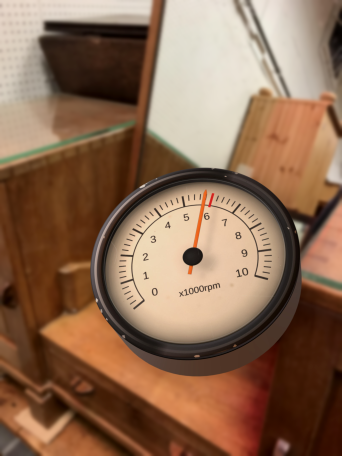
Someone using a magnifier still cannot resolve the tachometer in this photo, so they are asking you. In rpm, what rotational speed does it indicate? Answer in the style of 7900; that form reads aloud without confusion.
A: 5800
